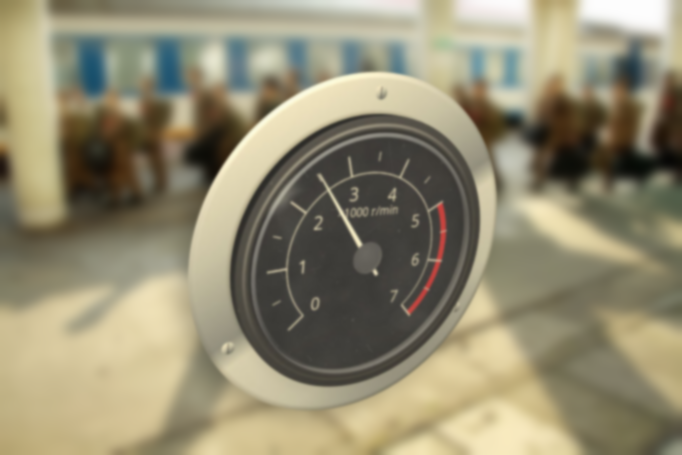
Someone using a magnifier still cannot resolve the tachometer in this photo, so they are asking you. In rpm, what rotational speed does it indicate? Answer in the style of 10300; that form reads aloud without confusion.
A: 2500
